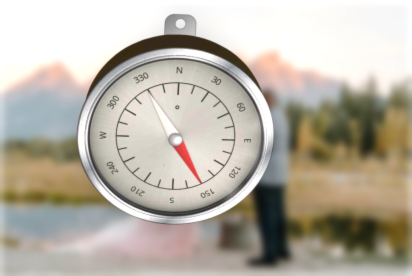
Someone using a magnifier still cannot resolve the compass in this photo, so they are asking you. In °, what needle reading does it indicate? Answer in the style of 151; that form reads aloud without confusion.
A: 150
